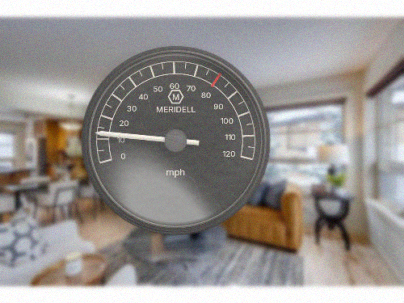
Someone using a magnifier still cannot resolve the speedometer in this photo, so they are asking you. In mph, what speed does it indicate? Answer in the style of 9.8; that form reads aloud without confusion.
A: 12.5
